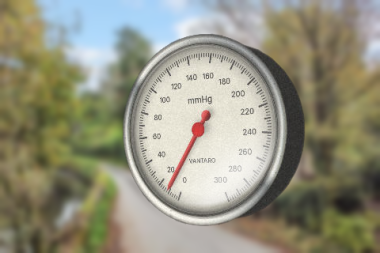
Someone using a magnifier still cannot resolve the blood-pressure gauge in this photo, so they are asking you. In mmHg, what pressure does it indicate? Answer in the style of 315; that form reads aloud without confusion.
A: 10
